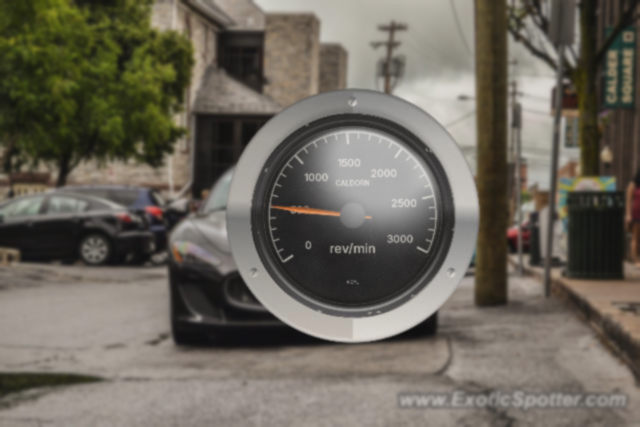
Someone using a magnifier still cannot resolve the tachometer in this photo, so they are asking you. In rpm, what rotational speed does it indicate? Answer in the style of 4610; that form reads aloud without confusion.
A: 500
